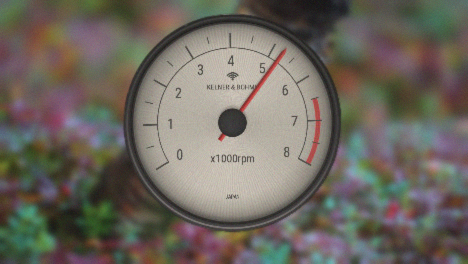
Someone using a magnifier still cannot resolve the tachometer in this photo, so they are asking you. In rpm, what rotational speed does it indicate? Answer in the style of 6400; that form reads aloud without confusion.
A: 5250
